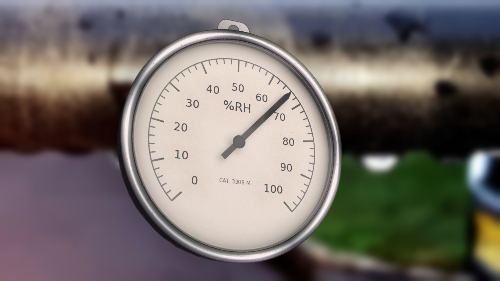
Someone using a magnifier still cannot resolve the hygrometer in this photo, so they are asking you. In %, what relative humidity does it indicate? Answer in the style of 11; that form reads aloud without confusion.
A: 66
